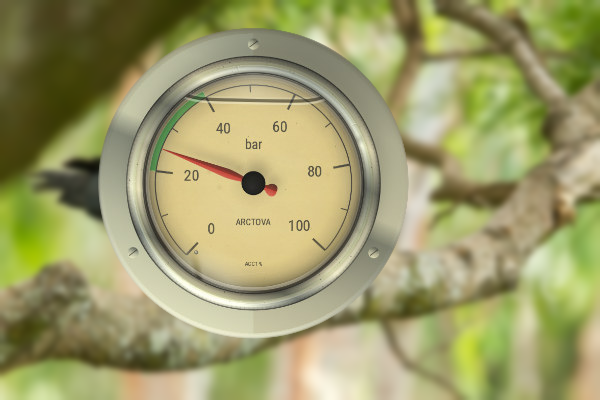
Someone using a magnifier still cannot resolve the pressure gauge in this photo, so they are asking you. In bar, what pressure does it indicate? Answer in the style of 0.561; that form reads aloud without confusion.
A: 25
